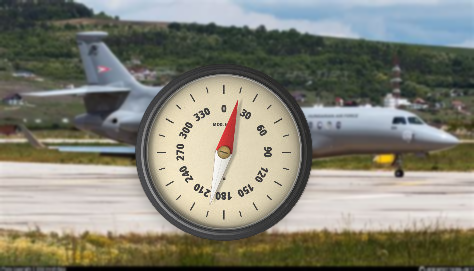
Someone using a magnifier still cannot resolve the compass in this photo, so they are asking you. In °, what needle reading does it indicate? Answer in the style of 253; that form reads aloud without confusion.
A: 15
